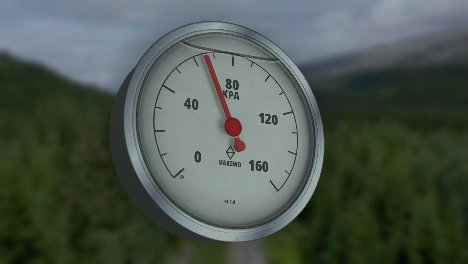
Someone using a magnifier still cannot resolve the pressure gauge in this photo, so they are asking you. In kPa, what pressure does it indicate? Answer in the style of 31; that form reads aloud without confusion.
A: 65
